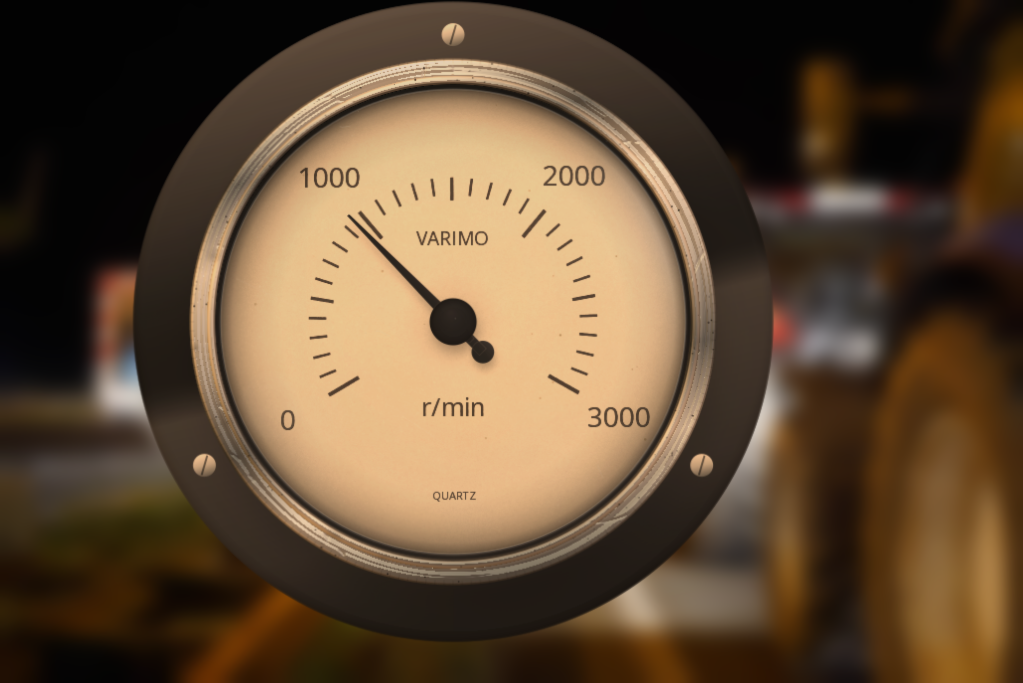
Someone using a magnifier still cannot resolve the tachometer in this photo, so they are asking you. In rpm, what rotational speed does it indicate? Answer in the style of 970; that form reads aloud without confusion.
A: 950
